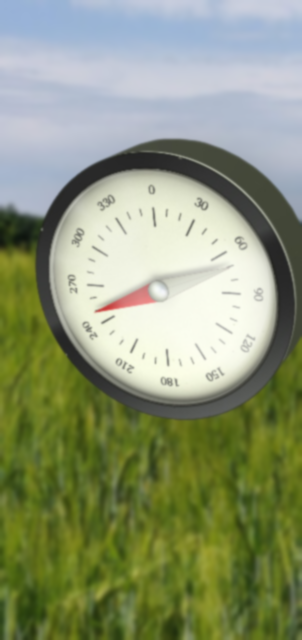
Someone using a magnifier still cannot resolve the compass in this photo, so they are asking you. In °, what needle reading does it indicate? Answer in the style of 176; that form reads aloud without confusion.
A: 250
